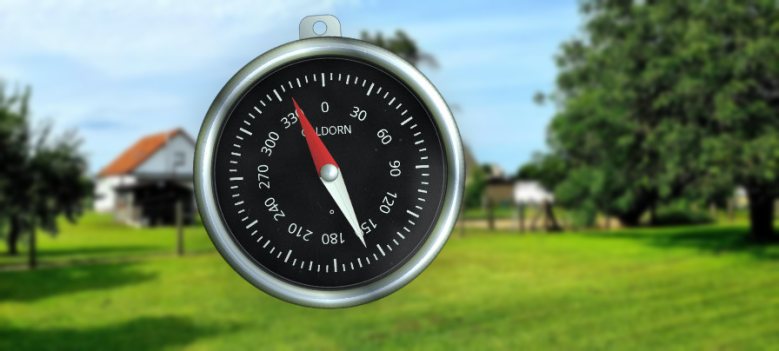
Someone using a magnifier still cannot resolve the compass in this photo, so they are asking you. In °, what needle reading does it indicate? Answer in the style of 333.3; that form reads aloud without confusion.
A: 337.5
